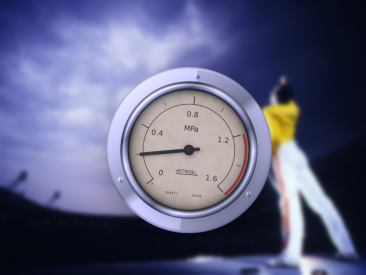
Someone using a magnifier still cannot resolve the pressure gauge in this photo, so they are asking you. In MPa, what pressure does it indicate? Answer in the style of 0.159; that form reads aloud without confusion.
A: 0.2
